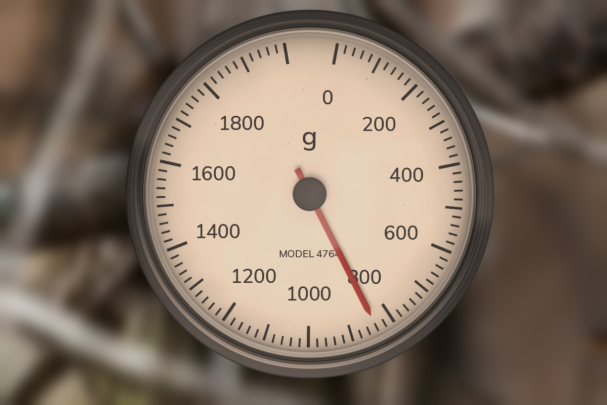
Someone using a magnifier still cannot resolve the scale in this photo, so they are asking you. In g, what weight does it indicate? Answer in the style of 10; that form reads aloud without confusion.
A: 840
